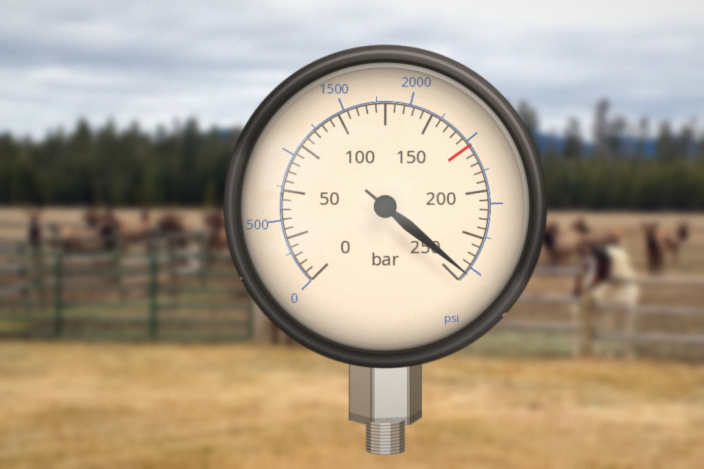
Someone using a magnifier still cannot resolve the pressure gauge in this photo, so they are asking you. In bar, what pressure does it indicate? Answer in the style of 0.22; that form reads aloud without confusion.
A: 245
